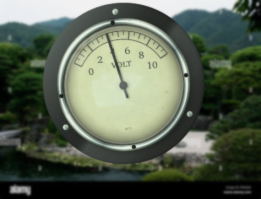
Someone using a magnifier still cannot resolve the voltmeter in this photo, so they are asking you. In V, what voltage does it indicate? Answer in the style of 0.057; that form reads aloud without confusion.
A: 4
